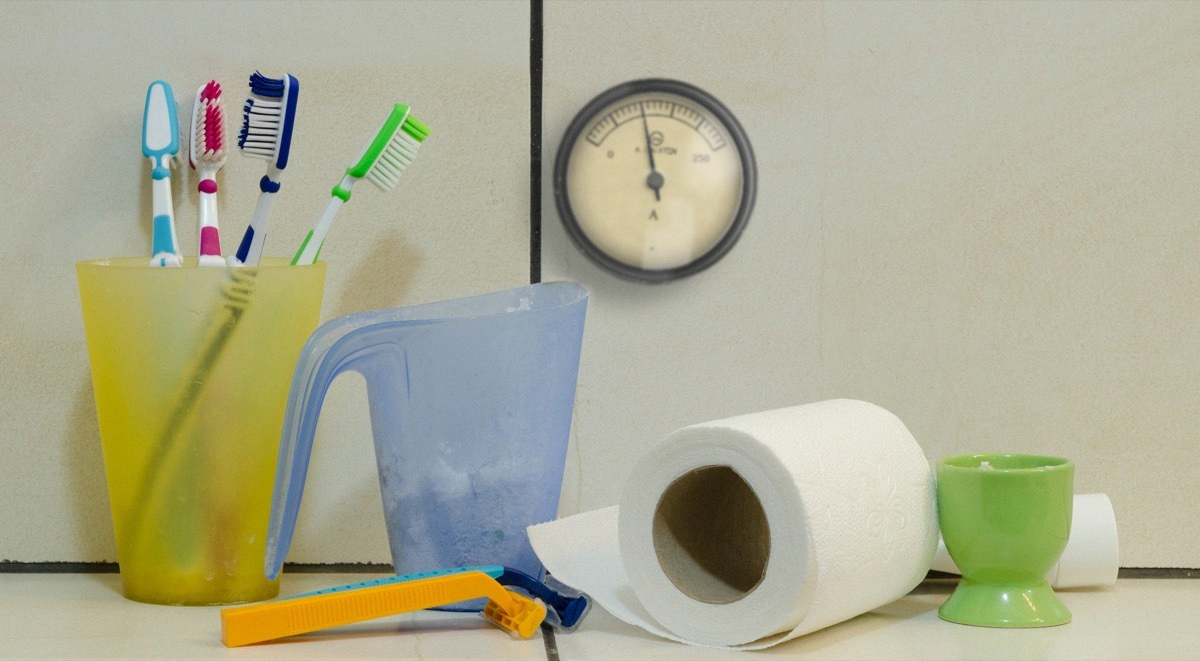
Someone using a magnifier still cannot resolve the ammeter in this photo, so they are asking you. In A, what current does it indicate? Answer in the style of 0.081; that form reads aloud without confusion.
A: 100
